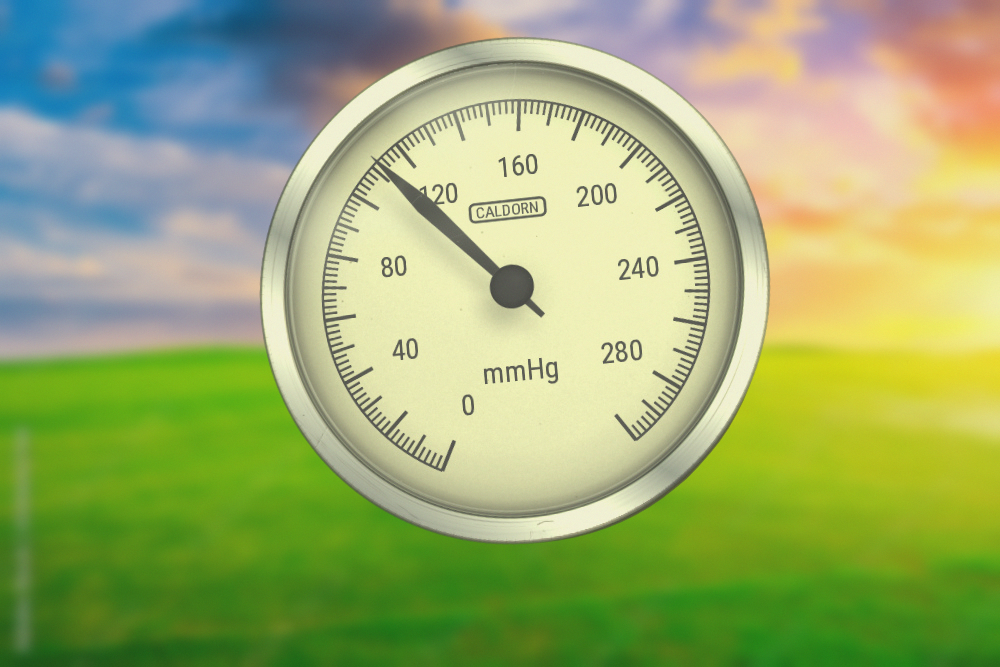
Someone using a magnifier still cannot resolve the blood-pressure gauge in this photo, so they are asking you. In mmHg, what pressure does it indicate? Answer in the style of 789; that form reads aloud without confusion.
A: 112
